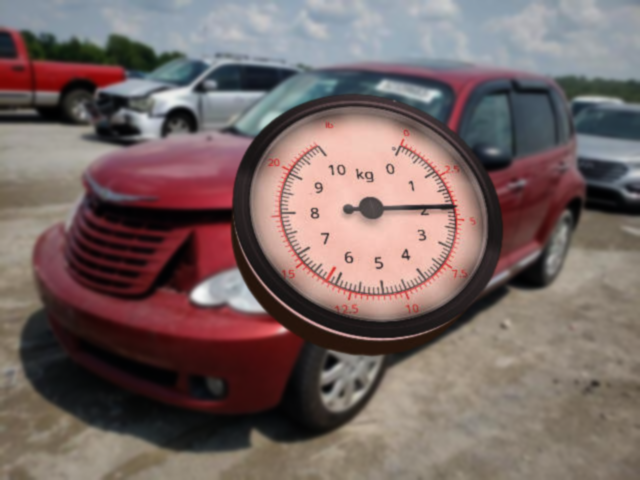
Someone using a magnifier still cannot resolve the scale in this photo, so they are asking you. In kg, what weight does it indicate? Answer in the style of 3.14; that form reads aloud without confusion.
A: 2
